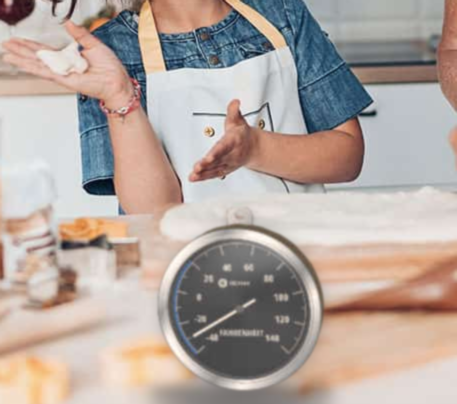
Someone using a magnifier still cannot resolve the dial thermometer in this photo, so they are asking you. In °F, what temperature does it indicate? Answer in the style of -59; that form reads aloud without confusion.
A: -30
